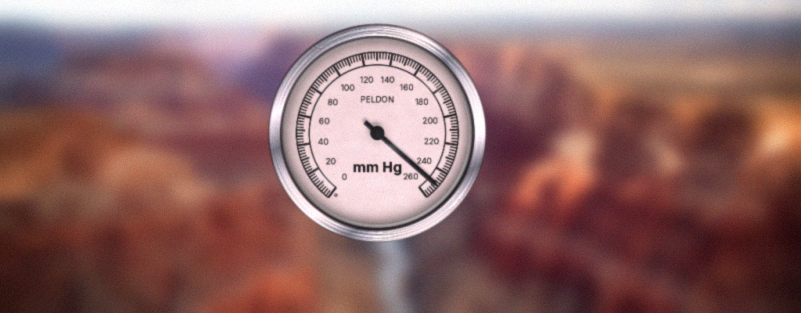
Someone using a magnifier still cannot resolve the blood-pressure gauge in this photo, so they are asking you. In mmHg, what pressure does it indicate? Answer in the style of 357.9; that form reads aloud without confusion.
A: 250
